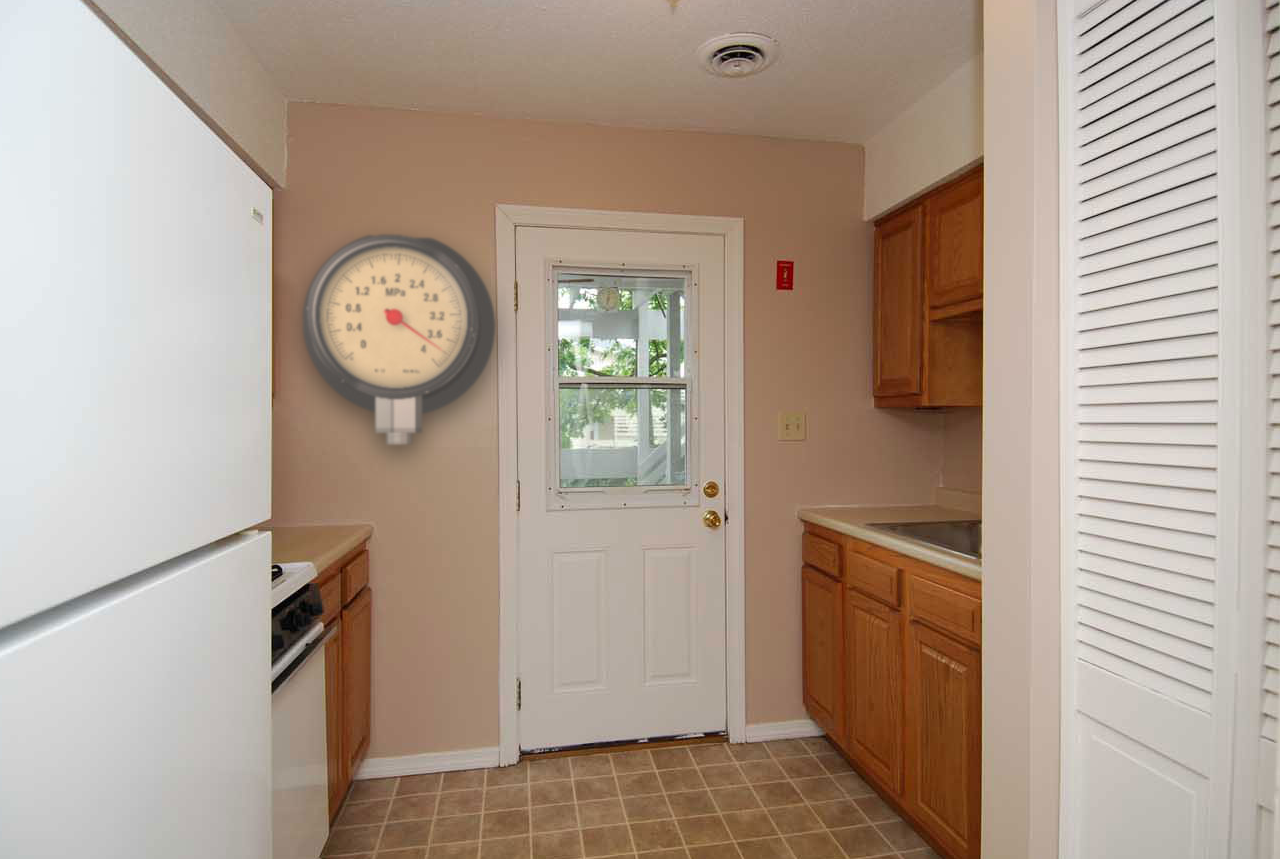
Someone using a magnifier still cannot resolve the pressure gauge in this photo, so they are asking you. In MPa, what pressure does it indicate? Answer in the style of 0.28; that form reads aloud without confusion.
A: 3.8
